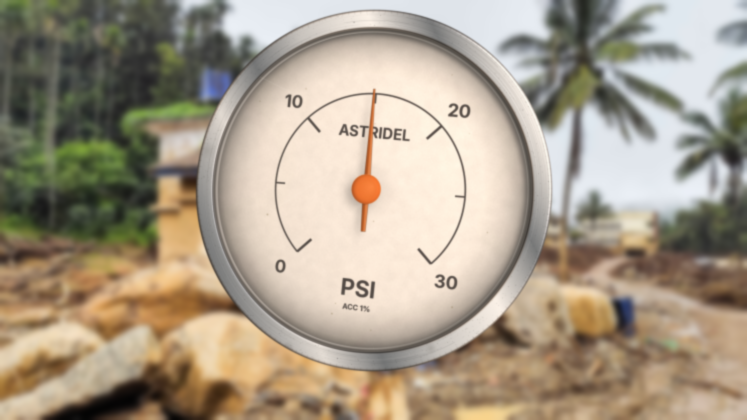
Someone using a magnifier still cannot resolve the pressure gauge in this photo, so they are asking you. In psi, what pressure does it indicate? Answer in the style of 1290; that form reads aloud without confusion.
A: 15
